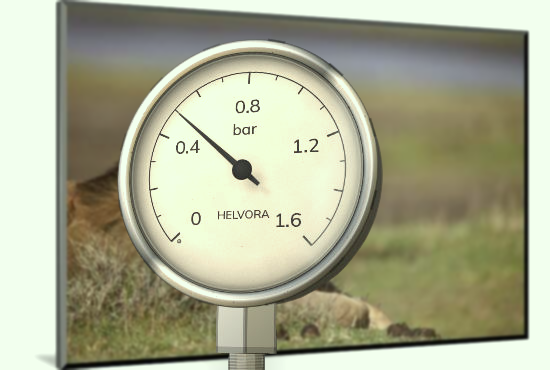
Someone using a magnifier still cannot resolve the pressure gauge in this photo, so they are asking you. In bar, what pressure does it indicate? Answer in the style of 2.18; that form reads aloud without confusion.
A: 0.5
